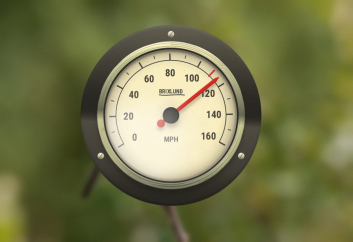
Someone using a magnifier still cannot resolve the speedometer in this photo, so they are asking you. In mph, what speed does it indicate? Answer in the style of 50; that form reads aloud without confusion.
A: 115
